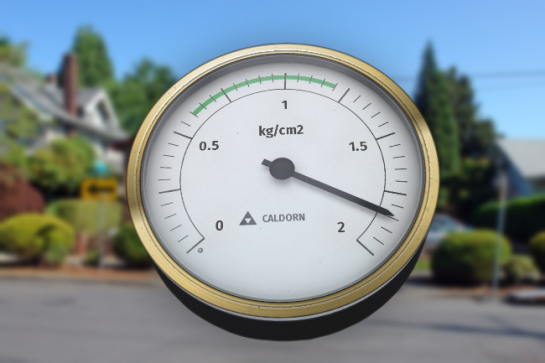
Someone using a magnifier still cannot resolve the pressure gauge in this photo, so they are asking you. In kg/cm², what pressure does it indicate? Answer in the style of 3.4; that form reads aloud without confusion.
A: 1.85
